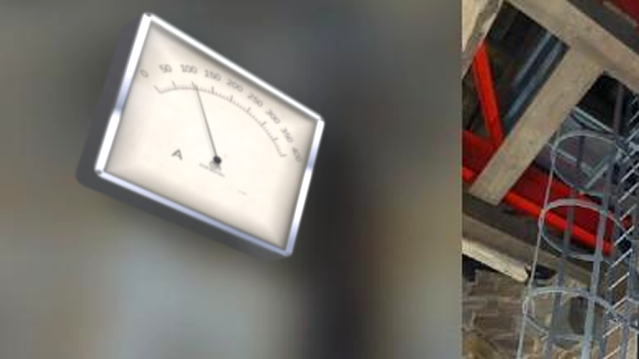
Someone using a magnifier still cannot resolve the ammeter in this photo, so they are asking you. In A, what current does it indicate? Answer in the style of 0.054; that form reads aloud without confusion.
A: 100
